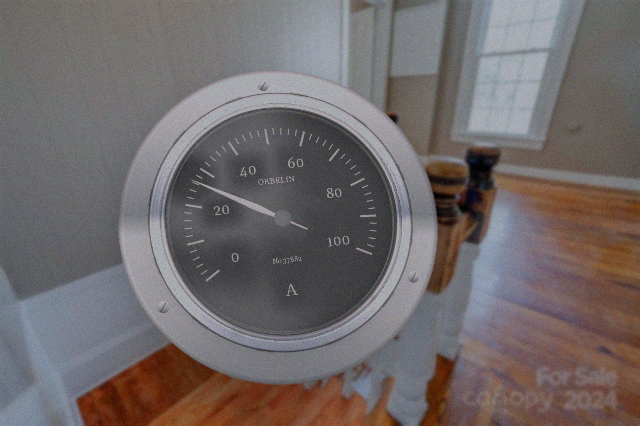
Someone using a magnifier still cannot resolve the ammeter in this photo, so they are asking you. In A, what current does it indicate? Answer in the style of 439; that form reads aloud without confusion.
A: 26
